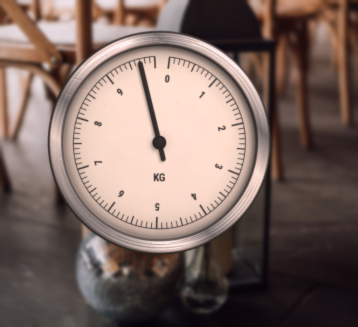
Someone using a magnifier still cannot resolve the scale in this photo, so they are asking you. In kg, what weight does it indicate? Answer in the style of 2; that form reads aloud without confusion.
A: 9.7
